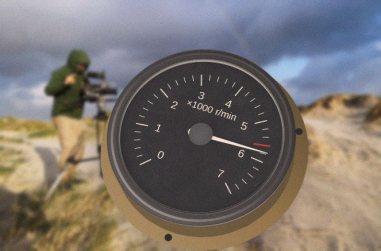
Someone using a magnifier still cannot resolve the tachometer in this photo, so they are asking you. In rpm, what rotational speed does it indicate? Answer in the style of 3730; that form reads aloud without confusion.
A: 5800
